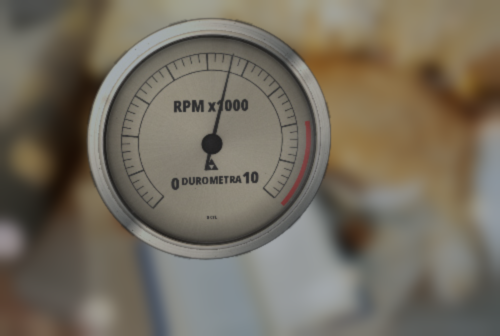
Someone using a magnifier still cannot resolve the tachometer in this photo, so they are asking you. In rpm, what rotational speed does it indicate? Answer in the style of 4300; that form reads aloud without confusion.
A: 5600
